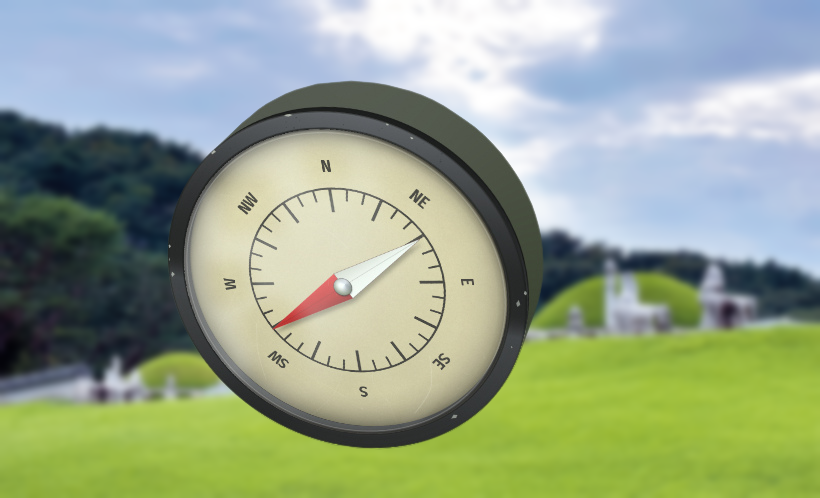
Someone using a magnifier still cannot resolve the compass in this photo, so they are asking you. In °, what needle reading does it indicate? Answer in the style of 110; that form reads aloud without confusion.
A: 240
